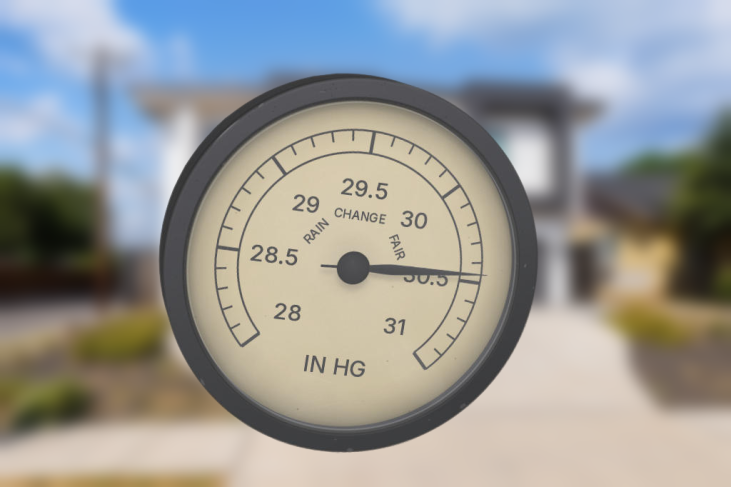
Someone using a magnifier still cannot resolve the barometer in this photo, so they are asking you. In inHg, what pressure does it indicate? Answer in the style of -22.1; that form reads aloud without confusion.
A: 30.45
